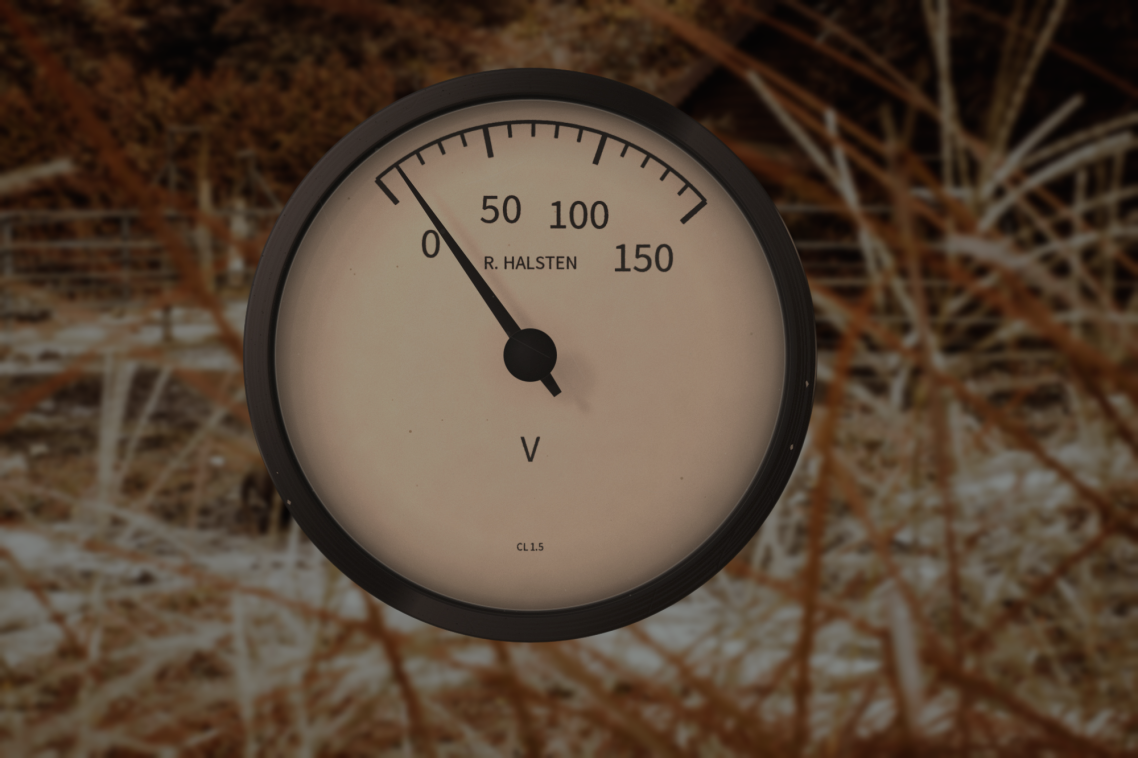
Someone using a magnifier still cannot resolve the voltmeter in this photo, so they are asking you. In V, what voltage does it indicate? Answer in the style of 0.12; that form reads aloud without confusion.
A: 10
